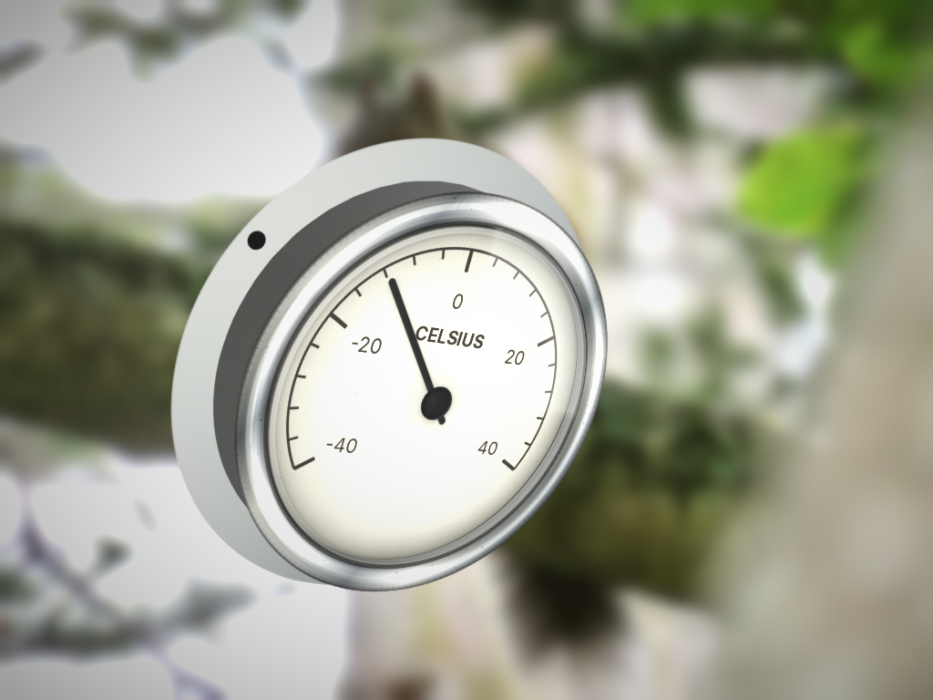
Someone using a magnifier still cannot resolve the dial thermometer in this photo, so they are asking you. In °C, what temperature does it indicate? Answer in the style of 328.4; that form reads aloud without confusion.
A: -12
